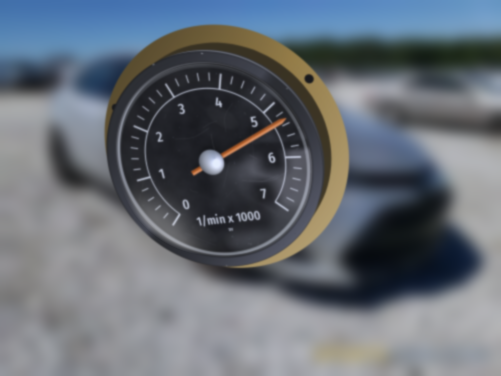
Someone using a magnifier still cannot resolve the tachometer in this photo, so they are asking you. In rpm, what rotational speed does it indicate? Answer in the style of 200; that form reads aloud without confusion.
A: 5300
